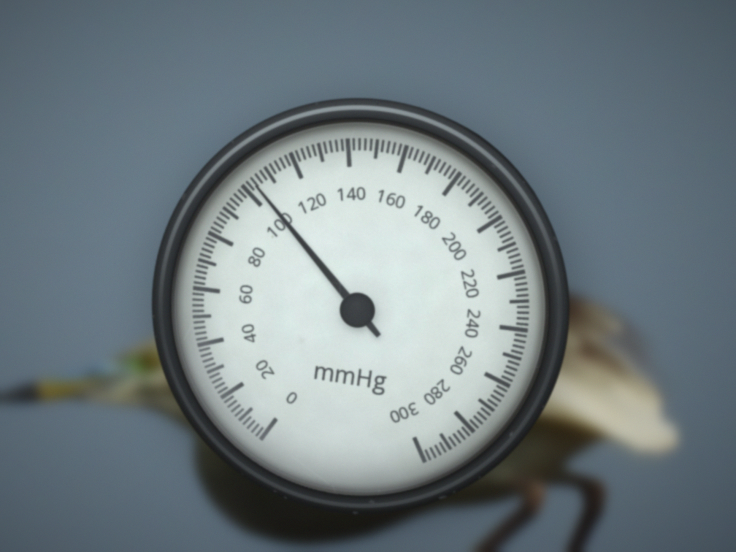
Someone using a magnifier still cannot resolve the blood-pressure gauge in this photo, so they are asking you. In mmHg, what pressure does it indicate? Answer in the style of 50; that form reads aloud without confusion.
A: 104
